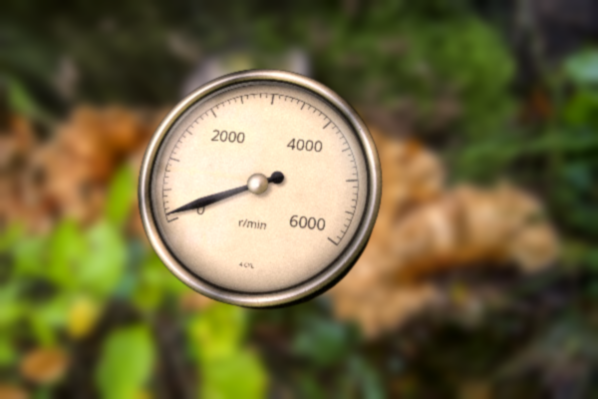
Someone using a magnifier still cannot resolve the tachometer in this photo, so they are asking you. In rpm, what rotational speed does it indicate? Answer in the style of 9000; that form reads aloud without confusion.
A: 100
